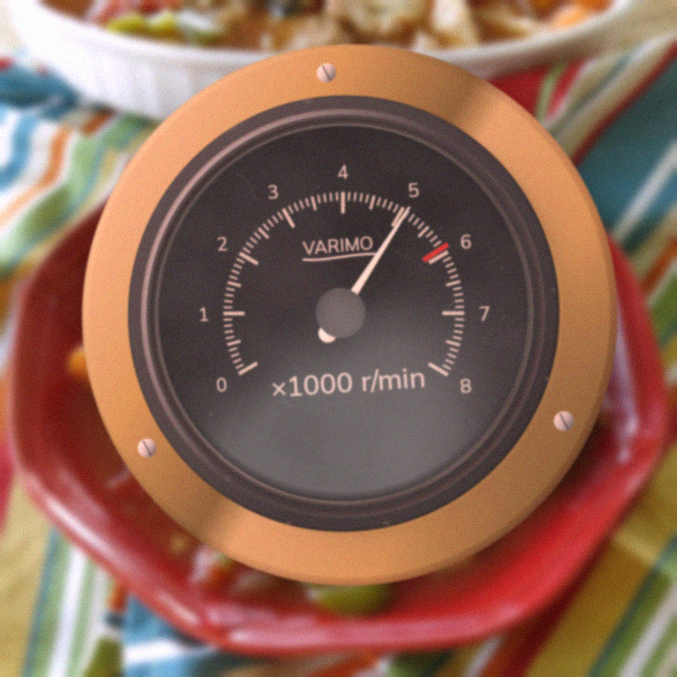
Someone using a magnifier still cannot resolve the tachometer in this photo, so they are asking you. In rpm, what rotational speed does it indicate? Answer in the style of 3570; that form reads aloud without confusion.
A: 5100
